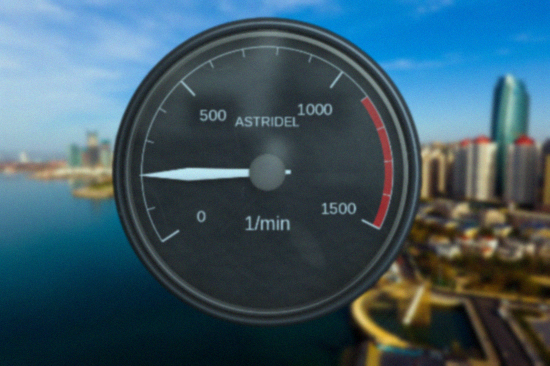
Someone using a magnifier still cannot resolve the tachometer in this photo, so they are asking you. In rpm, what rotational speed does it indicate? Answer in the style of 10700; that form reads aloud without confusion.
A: 200
